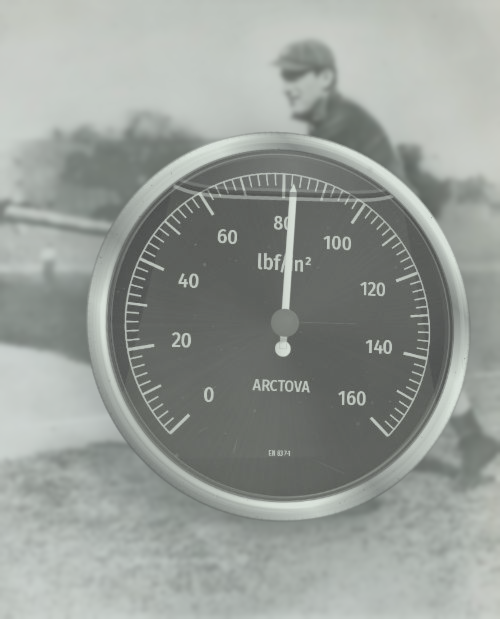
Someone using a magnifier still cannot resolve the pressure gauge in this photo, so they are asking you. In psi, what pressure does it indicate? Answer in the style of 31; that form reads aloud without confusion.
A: 82
